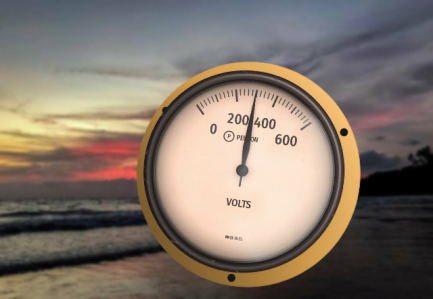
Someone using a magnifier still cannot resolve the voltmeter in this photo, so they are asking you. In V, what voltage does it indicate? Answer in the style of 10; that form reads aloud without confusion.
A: 300
